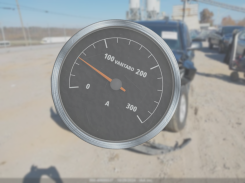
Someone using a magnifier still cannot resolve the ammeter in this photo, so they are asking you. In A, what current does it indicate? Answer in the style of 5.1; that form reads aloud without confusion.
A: 50
